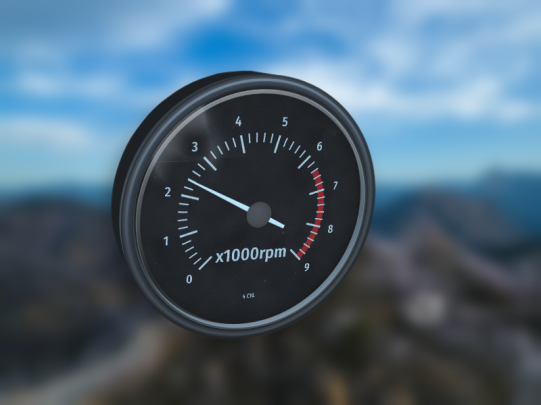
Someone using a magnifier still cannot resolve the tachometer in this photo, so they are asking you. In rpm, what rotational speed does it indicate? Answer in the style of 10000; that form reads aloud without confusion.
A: 2400
